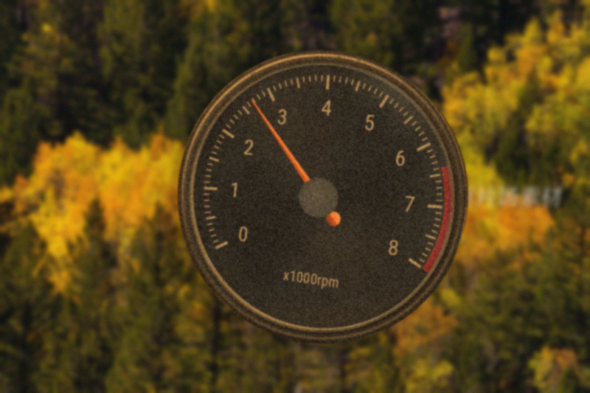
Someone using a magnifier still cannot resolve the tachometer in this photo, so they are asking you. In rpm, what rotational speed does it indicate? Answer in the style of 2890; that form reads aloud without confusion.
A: 2700
